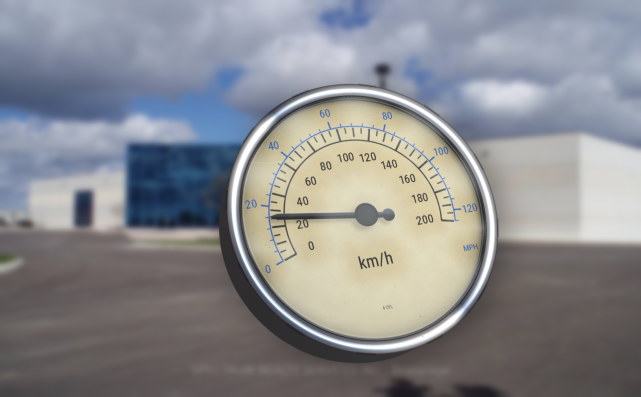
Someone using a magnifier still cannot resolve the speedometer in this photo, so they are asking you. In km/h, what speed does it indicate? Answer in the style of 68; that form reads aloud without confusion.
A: 25
